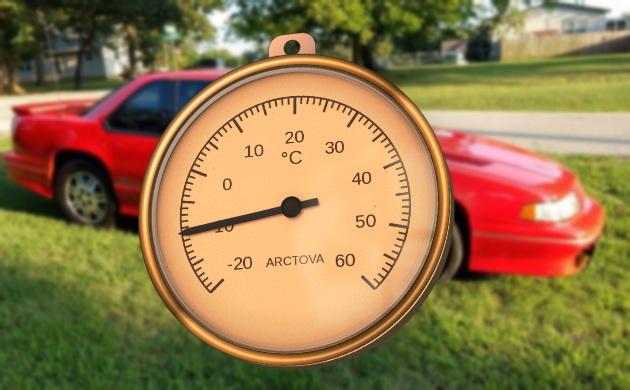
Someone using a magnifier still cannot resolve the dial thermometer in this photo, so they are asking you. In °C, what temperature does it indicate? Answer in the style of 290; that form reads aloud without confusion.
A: -10
